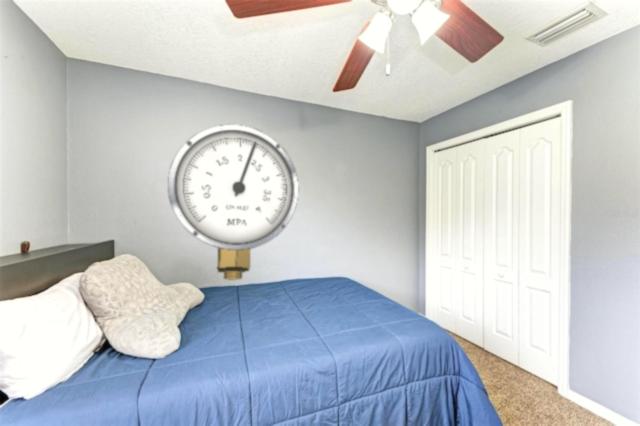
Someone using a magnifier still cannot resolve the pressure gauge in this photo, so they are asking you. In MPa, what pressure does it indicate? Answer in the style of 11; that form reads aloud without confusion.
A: 2.25
